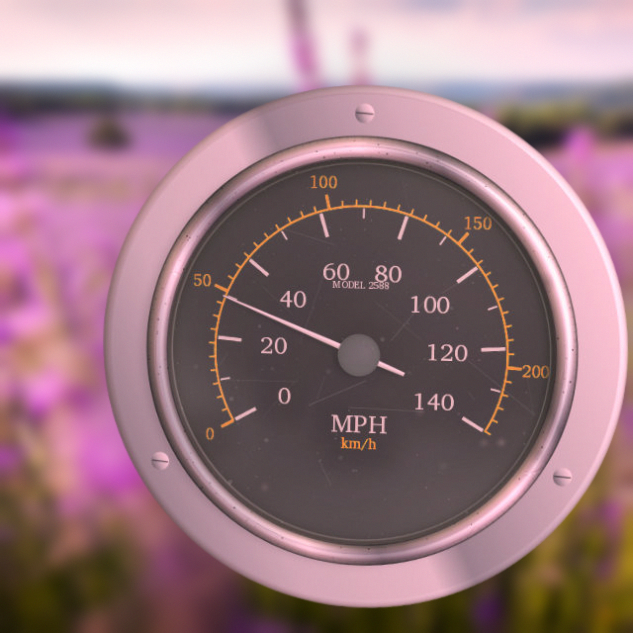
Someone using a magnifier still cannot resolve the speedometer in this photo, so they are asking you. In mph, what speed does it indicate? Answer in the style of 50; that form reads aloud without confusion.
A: 30
